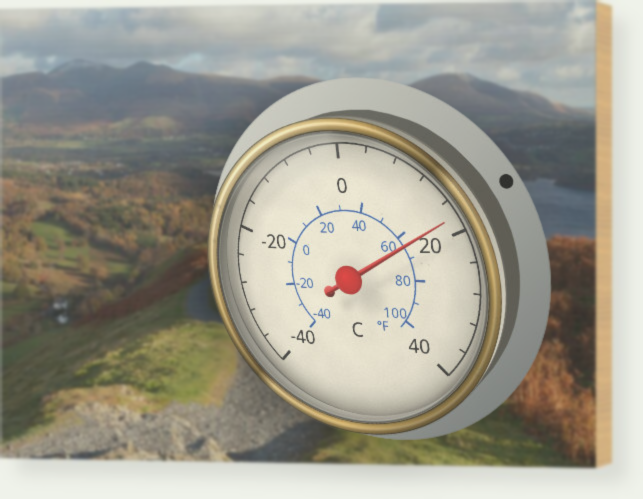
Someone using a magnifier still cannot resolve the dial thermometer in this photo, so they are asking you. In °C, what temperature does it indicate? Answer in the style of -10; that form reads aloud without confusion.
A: 18
